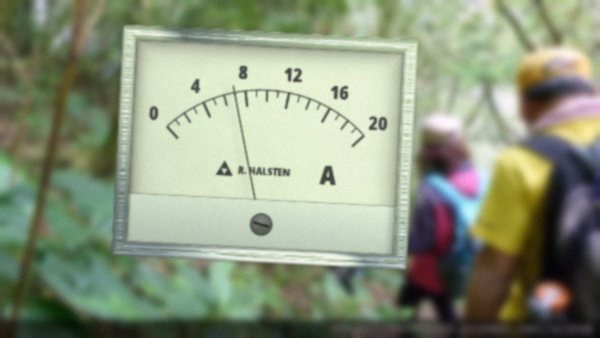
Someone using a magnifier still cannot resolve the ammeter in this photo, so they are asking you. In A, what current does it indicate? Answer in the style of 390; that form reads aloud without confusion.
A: 7
